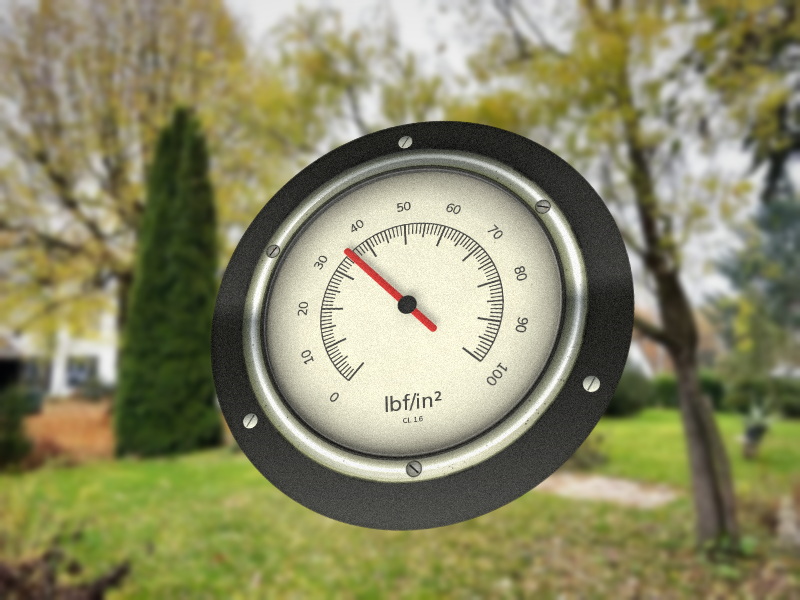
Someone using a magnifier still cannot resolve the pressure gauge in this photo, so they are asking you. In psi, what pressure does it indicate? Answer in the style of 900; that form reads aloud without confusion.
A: 35
